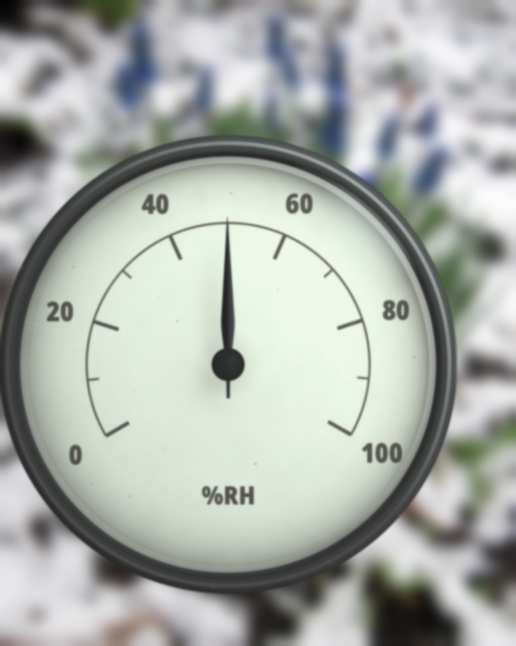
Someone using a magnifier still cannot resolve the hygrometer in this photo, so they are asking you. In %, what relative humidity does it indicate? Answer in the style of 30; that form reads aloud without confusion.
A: 50
